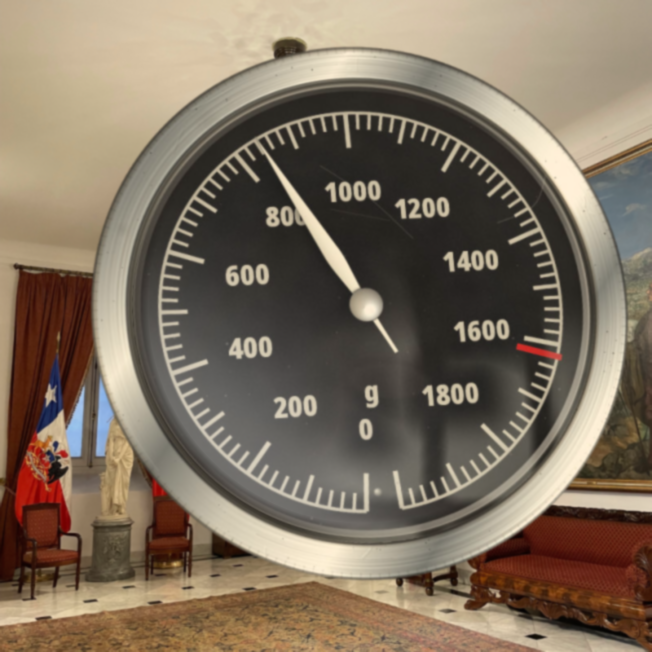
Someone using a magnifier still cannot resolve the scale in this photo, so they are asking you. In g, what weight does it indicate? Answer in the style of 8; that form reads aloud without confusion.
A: 840
